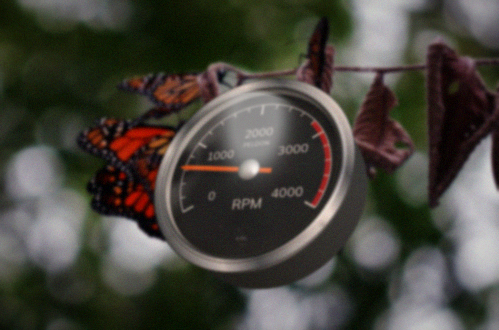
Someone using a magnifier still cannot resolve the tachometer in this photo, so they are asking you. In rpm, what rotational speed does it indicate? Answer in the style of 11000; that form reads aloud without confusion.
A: 600
